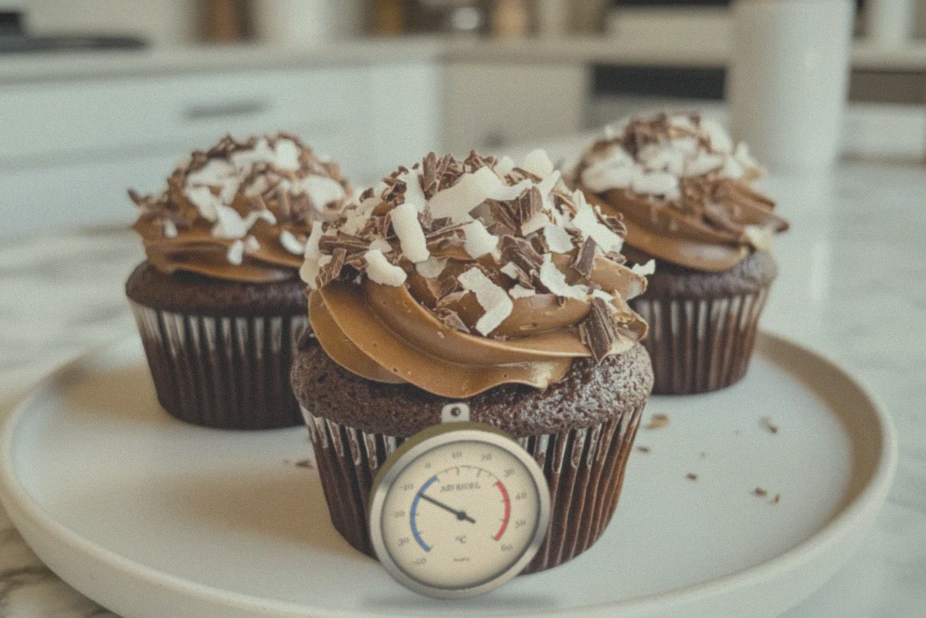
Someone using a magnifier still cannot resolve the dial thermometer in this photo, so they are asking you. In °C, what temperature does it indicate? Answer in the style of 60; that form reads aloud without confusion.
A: -10
